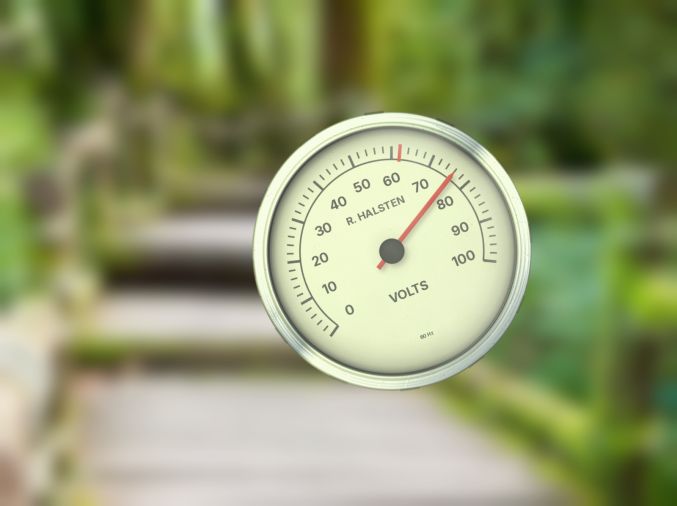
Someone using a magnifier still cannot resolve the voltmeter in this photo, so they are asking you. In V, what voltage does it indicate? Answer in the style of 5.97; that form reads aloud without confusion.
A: 76
